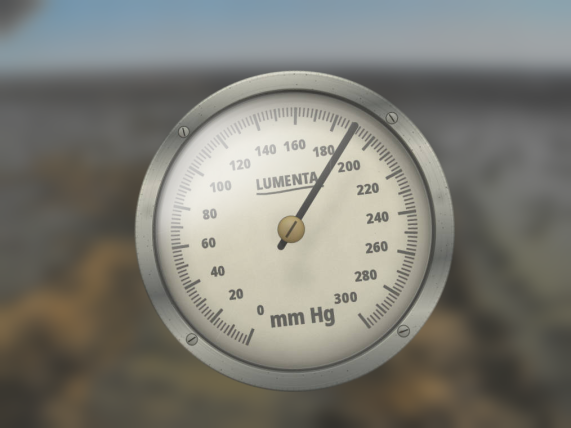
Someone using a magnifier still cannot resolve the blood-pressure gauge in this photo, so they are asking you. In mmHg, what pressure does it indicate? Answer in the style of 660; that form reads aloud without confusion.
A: 190
